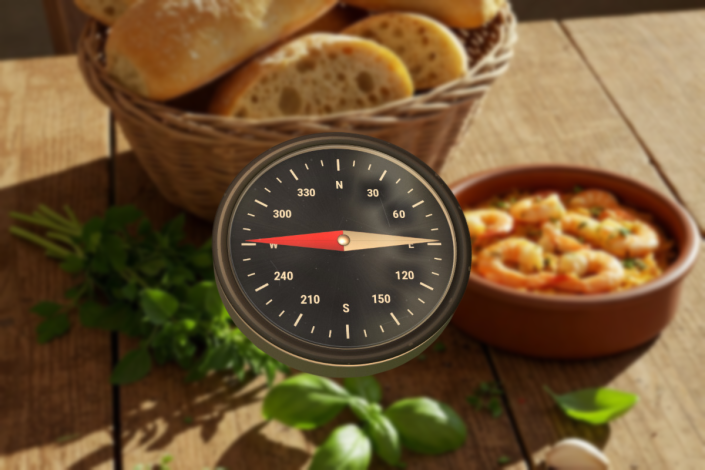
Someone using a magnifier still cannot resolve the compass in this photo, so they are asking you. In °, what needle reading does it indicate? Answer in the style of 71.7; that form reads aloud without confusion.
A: 270
